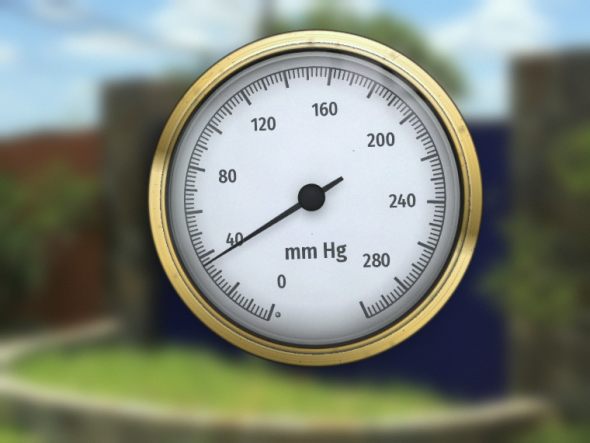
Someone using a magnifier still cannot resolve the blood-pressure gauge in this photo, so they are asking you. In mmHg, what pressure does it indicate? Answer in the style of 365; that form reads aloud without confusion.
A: 36
